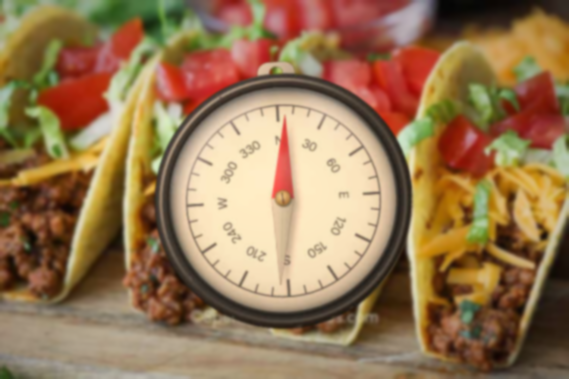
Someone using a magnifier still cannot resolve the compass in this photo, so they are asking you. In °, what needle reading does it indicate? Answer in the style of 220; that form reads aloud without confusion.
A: 5
